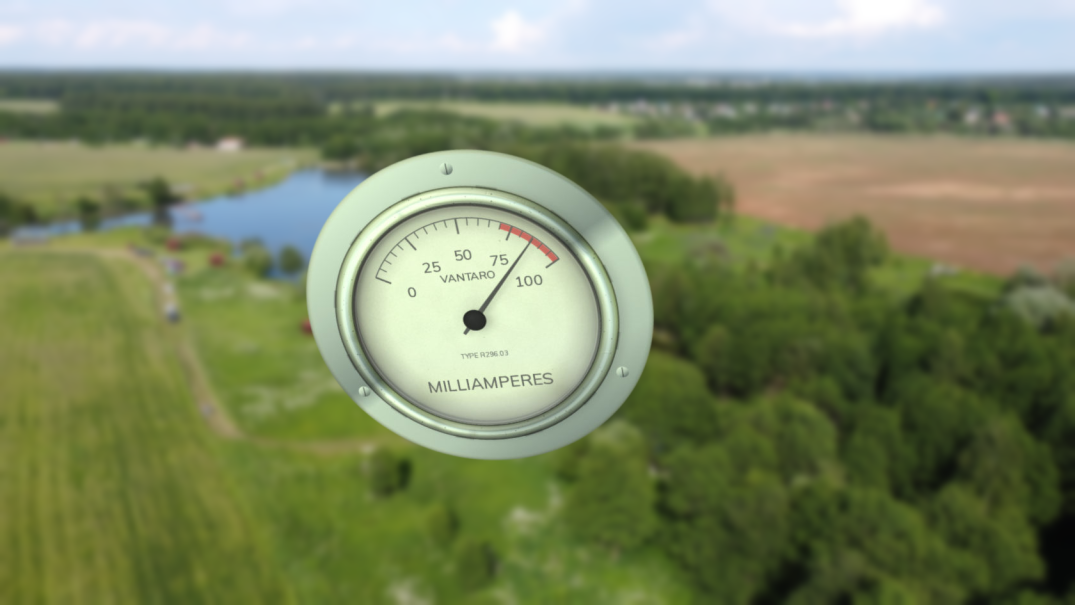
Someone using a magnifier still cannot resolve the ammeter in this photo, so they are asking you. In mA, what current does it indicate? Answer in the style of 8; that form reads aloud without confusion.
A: 85
